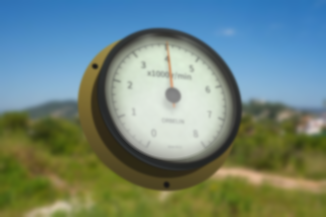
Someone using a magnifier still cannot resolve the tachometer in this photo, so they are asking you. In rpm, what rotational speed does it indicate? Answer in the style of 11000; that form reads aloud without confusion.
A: 4000
